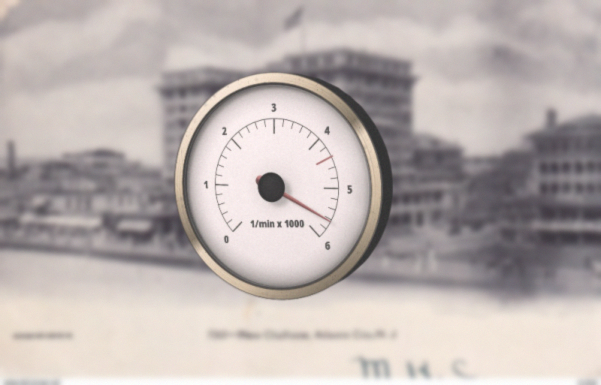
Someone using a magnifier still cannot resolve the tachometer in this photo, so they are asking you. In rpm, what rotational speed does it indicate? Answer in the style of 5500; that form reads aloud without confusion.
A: 5600
